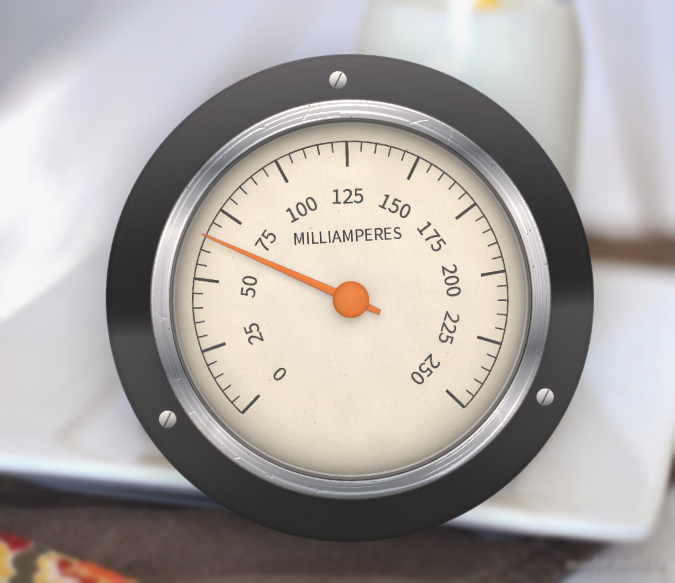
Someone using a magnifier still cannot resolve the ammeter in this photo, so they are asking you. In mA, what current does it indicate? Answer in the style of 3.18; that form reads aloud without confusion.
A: 65
